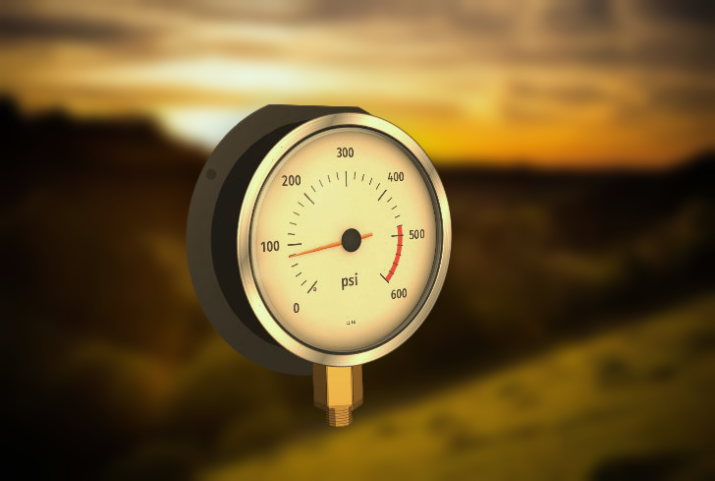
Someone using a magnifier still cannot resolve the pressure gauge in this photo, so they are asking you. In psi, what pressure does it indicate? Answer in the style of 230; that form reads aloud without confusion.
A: 80
